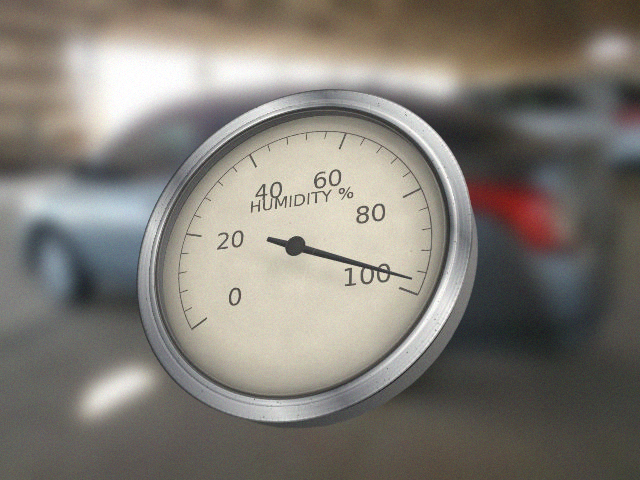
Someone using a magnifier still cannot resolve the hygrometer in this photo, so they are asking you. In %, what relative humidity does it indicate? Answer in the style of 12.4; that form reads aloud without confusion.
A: 98
